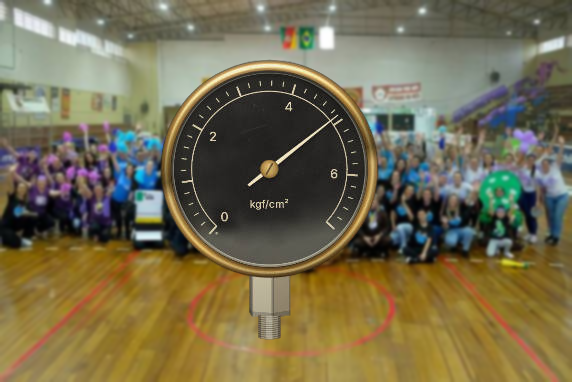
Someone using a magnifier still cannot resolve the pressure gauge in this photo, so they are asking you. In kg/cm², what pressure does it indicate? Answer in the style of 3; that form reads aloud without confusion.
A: 4.9
